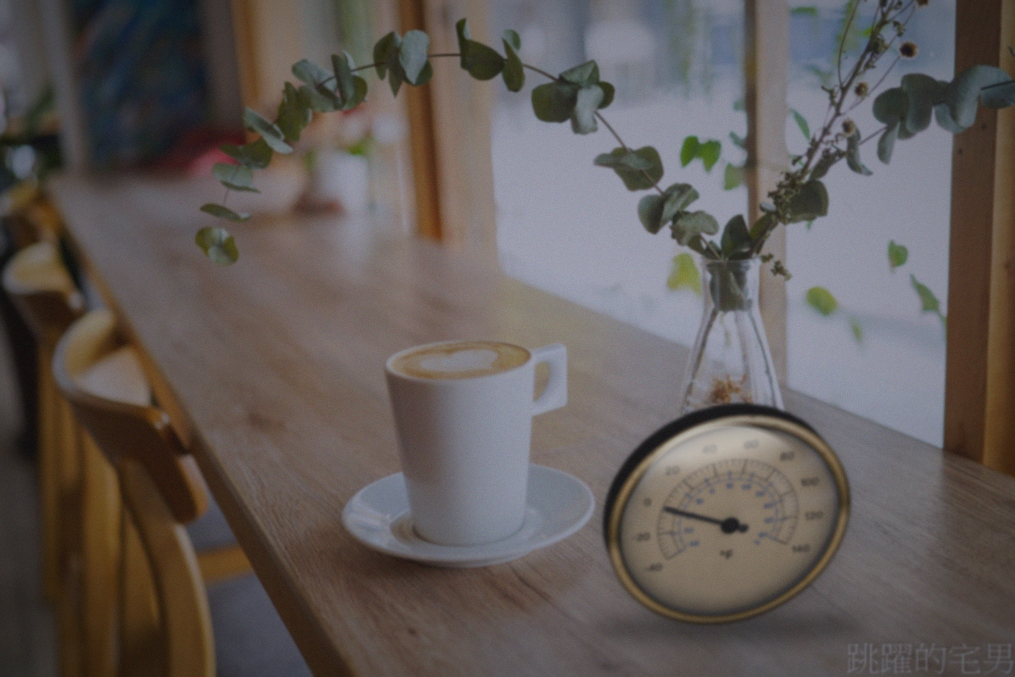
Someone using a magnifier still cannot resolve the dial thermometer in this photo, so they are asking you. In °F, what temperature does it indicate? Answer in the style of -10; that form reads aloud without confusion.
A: 0
